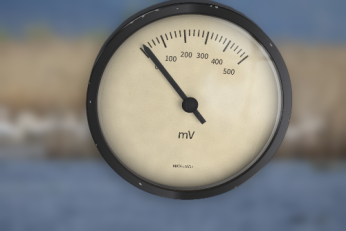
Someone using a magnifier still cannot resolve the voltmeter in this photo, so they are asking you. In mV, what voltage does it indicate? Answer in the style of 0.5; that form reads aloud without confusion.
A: 20
